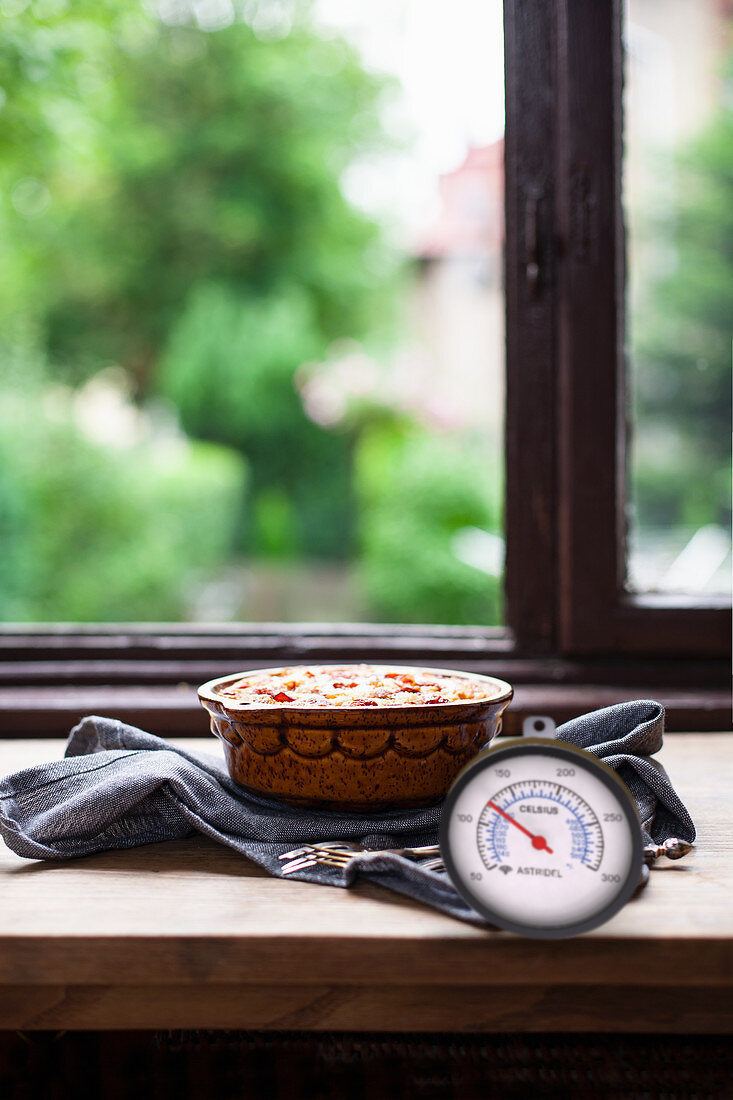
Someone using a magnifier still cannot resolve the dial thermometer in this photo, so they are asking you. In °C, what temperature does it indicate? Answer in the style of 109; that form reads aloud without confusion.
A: 125
